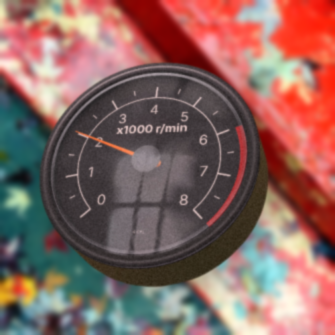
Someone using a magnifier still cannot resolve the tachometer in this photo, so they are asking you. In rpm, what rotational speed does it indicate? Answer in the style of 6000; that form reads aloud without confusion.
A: 2000
